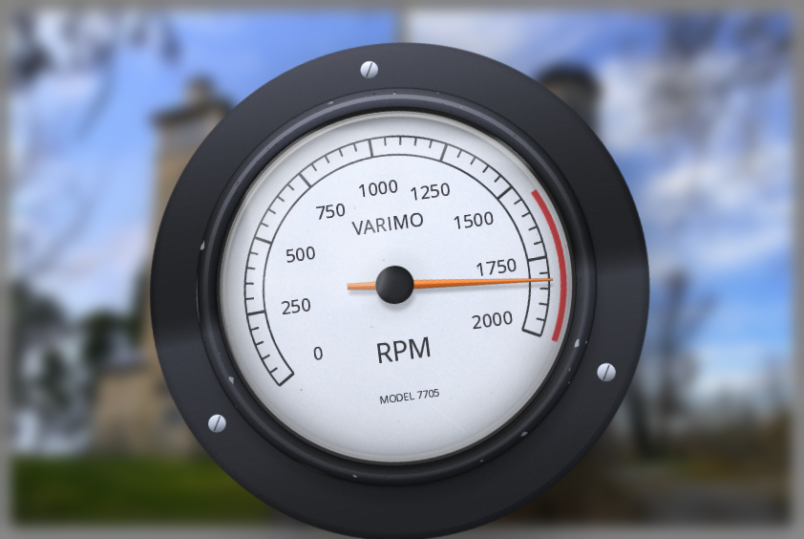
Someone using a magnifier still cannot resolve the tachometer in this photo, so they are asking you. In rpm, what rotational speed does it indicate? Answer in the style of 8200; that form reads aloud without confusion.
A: 1825
